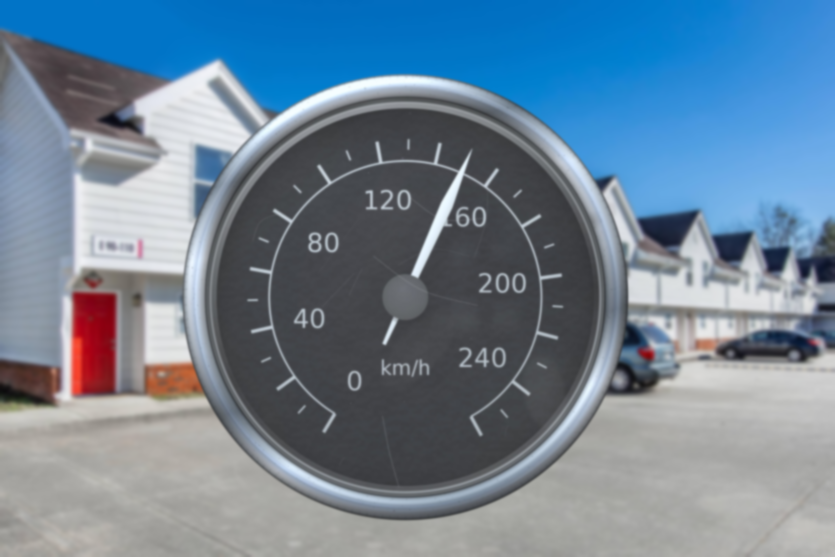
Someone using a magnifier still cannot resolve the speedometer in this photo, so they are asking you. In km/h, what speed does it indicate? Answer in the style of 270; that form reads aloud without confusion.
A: 150
